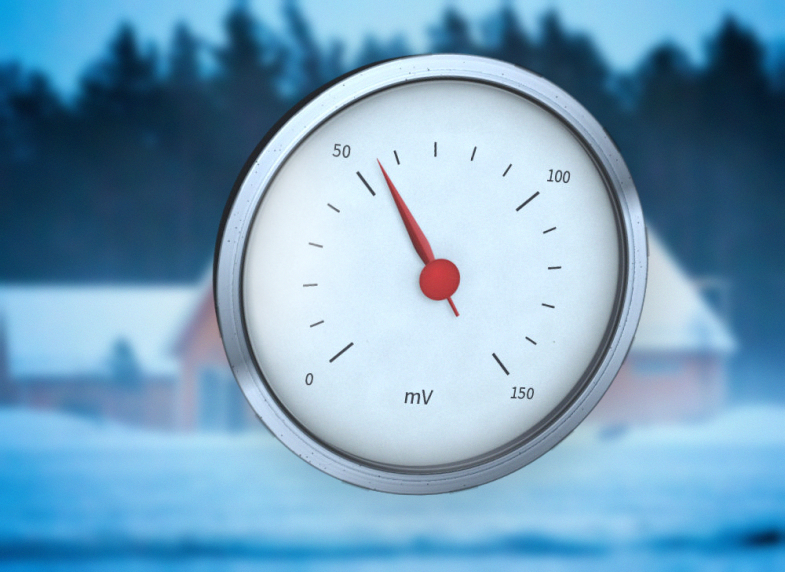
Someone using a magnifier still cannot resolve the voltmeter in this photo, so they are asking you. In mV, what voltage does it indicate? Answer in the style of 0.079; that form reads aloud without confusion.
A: 55
